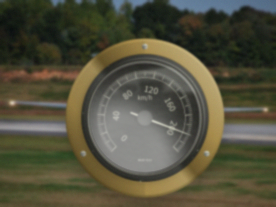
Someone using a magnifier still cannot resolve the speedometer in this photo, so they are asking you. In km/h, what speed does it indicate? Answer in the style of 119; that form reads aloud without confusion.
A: 200
